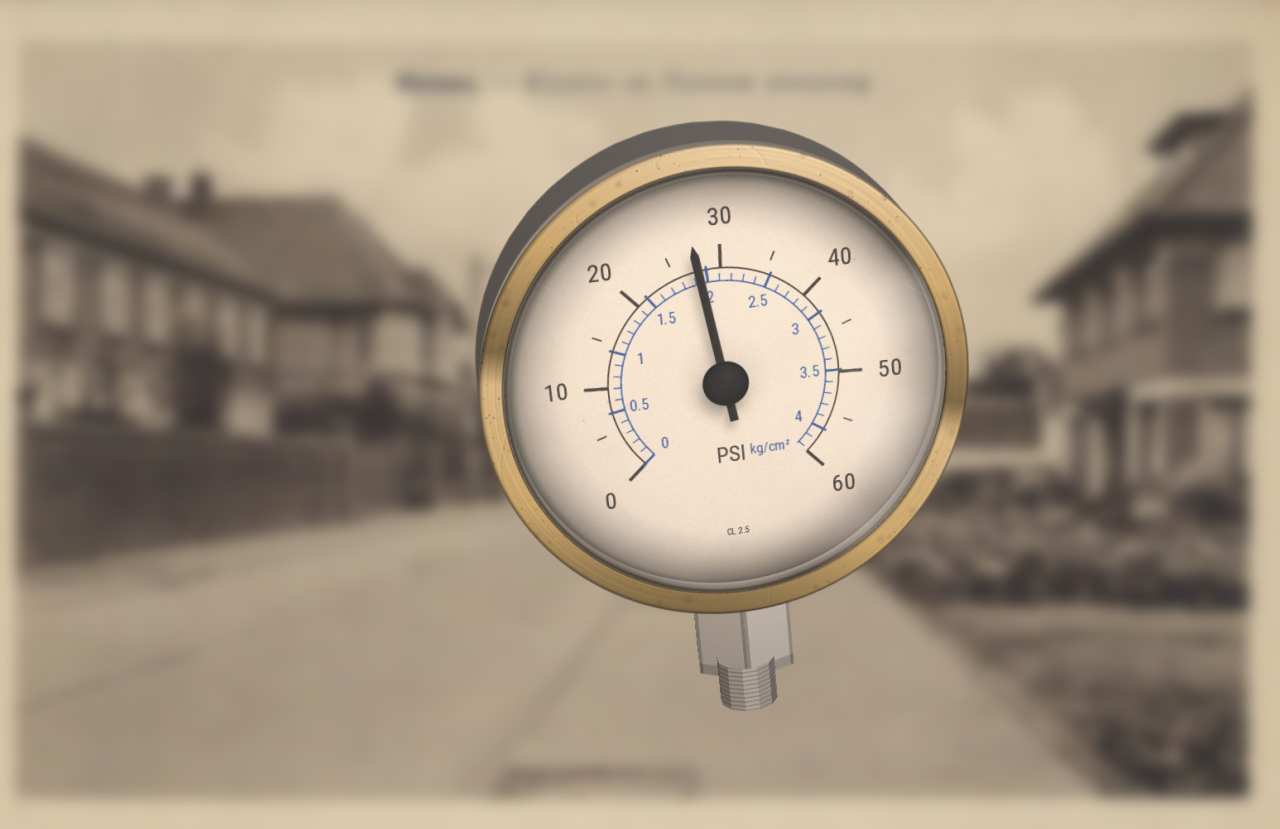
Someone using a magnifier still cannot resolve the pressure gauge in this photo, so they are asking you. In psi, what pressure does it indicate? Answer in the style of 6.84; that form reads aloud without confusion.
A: 27.5
